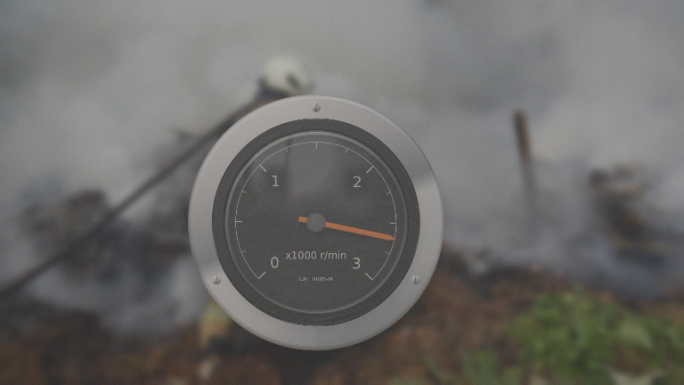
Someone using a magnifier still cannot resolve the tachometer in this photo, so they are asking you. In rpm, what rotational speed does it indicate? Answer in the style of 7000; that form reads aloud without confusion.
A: 2625
